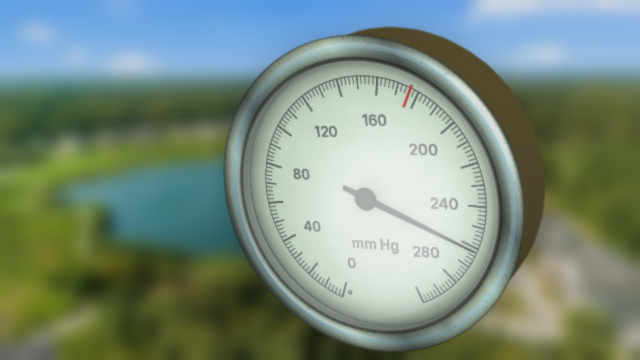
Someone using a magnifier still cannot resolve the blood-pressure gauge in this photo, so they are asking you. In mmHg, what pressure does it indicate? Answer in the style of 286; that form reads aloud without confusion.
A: 260
